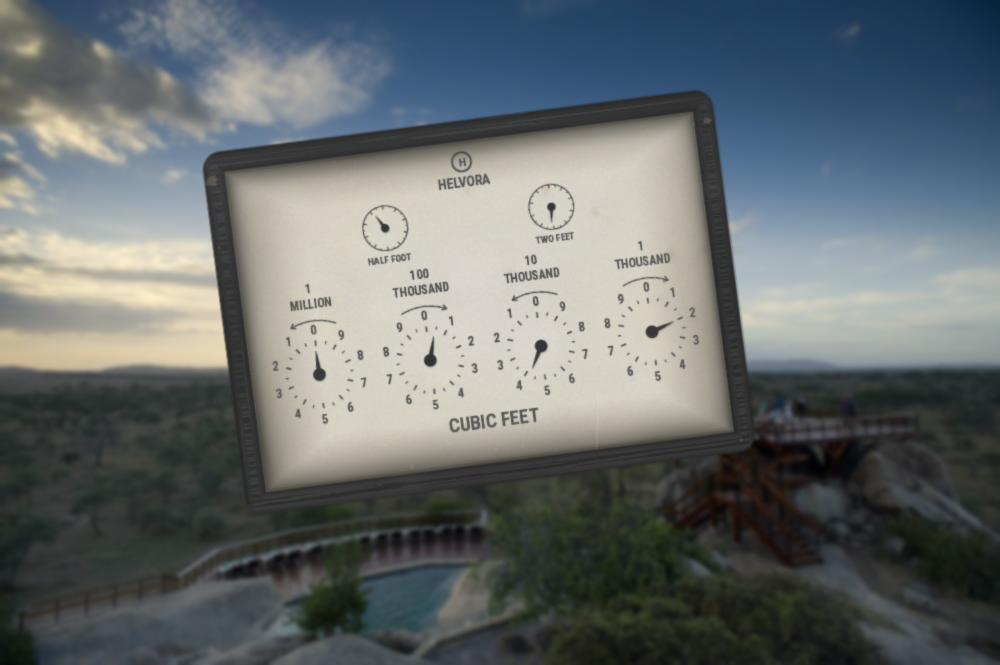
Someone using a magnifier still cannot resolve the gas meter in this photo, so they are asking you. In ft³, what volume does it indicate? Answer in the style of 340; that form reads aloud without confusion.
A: 4200
